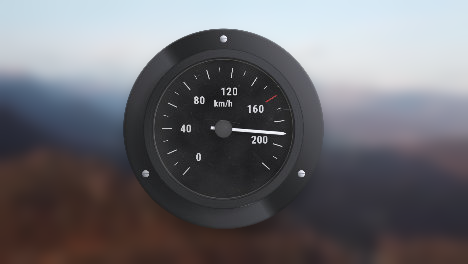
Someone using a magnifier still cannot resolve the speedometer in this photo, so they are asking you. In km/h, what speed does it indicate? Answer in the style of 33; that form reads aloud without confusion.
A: 190
